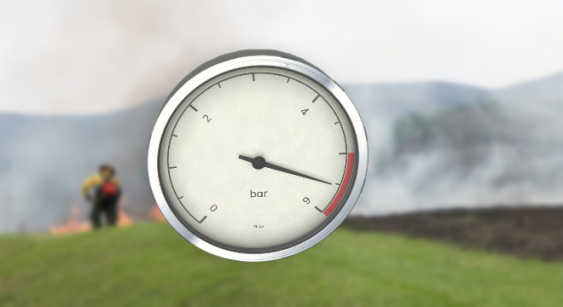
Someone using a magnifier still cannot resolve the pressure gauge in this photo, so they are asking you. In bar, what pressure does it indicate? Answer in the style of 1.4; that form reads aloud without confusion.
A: 5.5
